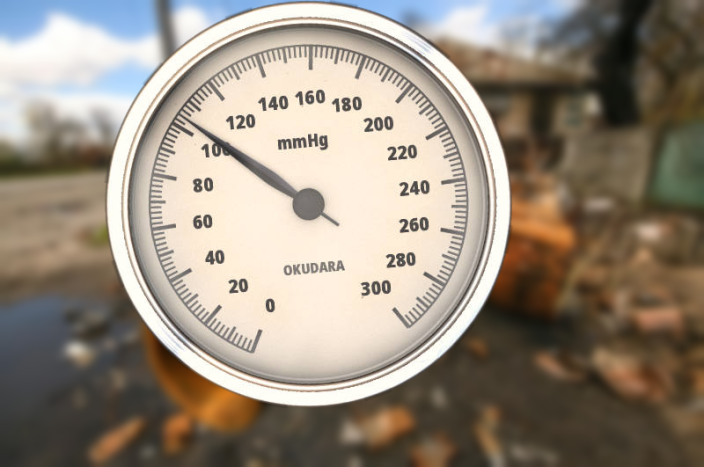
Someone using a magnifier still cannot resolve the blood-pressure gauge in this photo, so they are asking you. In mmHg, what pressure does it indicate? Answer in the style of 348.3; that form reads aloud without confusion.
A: 104
